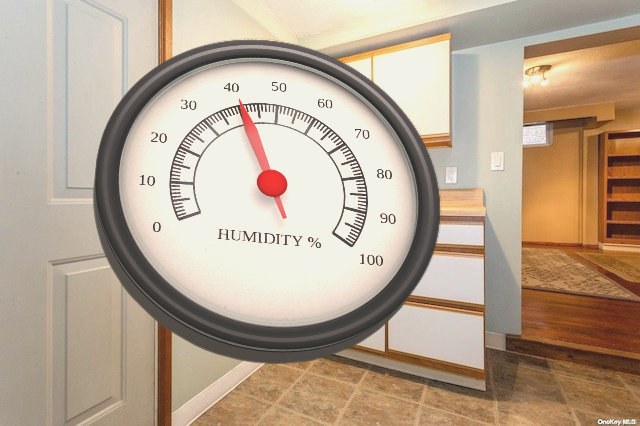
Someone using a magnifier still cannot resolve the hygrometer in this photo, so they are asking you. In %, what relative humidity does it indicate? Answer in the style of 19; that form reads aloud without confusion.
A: 40
